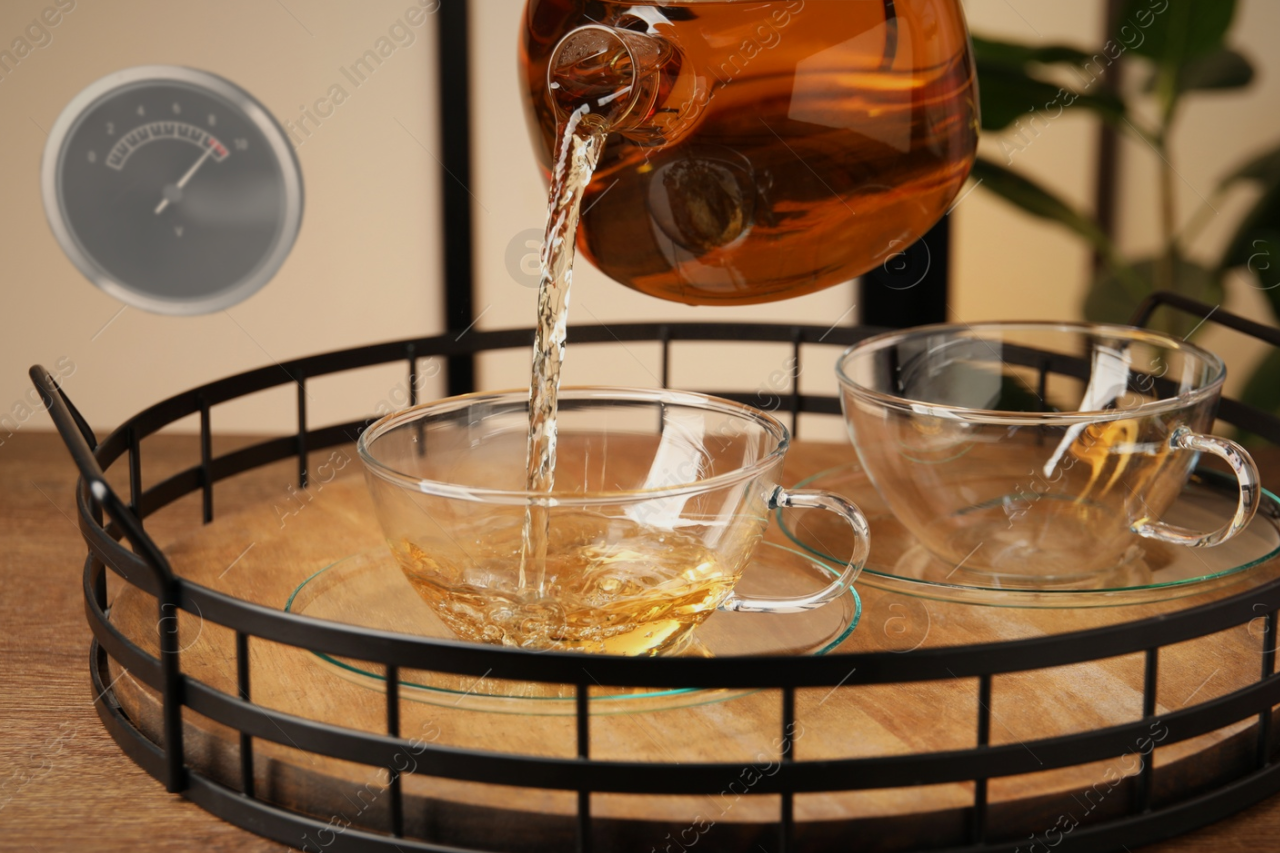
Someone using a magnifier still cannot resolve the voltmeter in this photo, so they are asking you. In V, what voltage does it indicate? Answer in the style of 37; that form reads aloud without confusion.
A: 9
